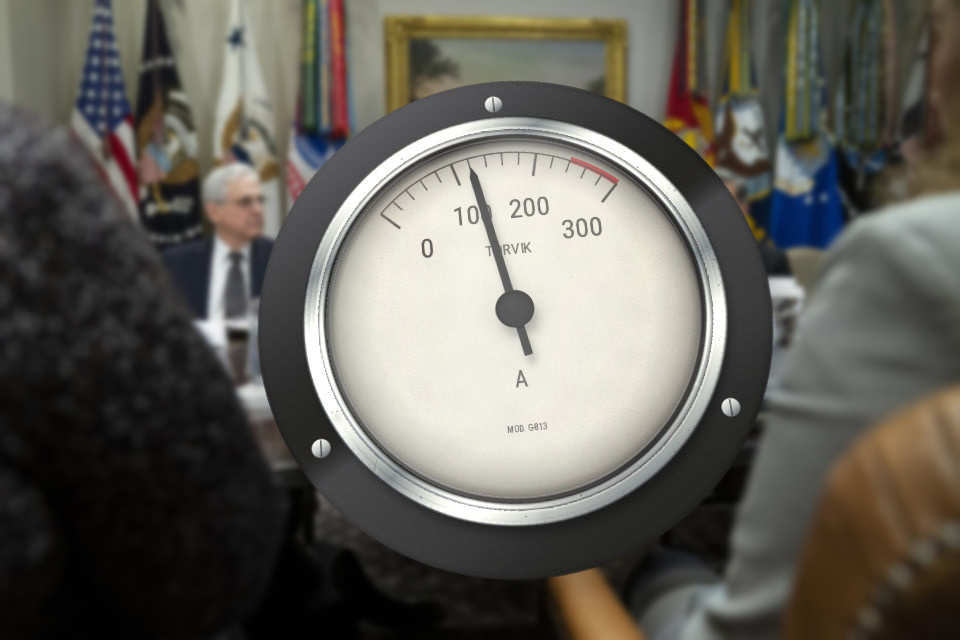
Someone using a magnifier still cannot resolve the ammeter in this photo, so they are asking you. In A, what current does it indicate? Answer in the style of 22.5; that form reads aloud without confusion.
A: 120
